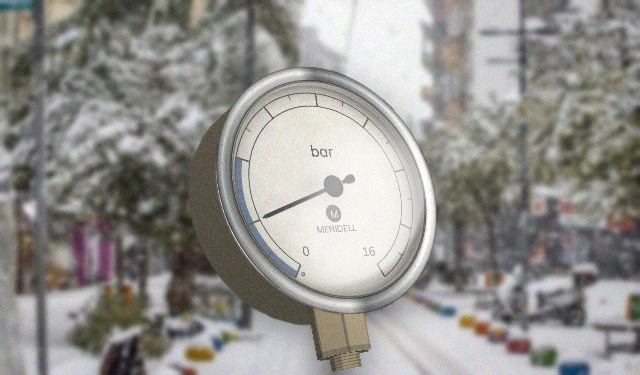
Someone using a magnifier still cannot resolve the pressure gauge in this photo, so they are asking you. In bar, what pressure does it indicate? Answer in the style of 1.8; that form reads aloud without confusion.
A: 2
